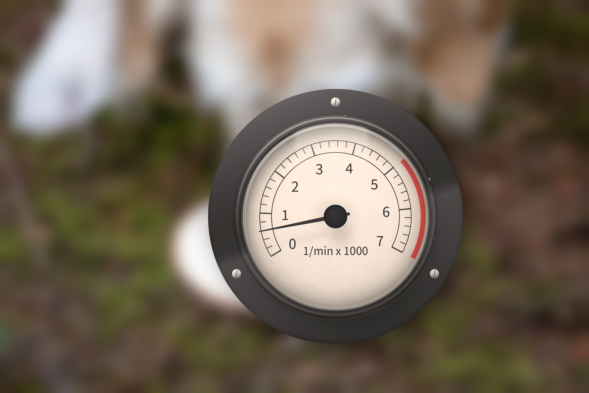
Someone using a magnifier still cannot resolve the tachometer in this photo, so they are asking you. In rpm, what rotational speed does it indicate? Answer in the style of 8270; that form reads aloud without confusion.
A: 600
